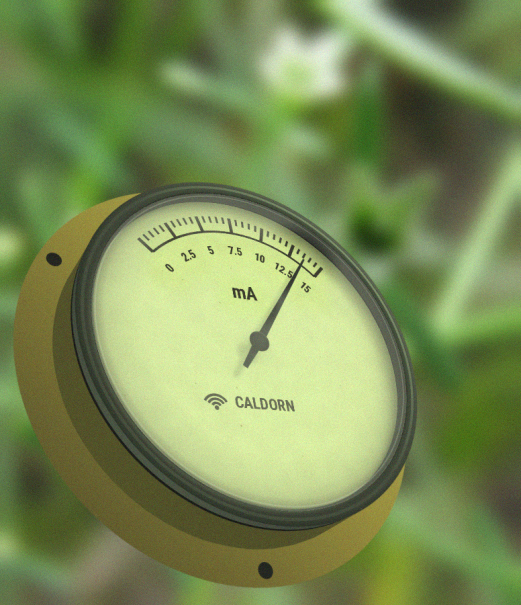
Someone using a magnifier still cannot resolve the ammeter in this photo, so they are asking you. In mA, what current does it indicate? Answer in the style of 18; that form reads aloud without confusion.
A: 13.5
